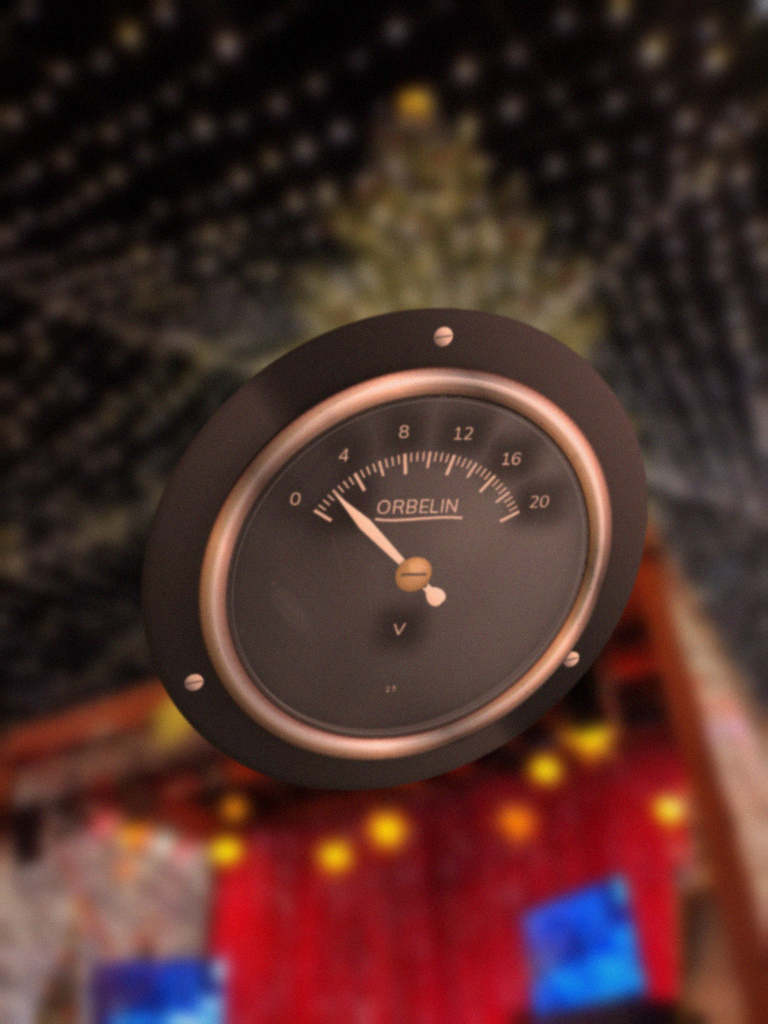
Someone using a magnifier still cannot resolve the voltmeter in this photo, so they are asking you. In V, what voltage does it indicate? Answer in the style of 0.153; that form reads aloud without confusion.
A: 2
